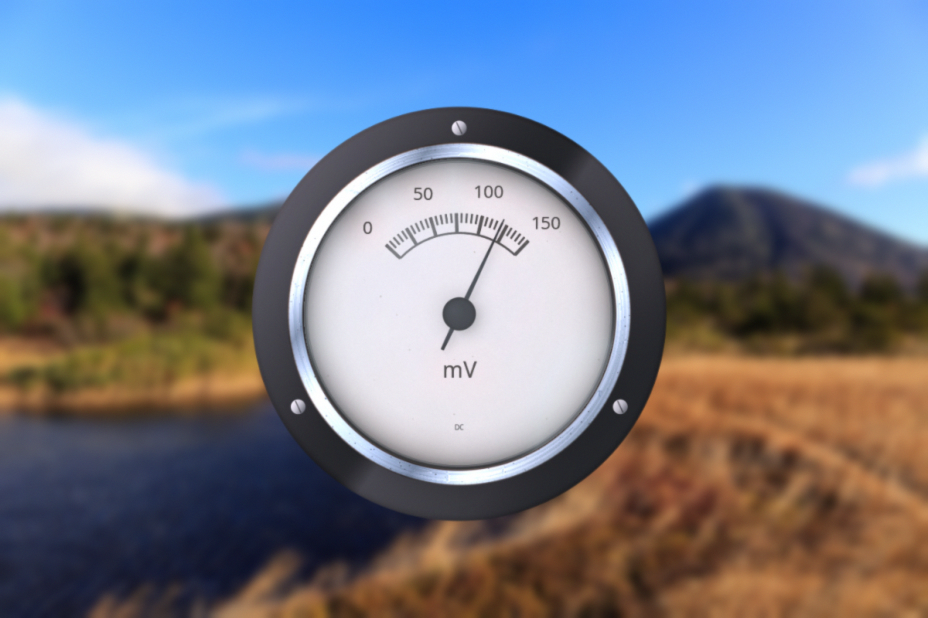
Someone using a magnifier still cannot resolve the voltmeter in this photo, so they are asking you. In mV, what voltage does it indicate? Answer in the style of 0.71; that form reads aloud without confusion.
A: 120
